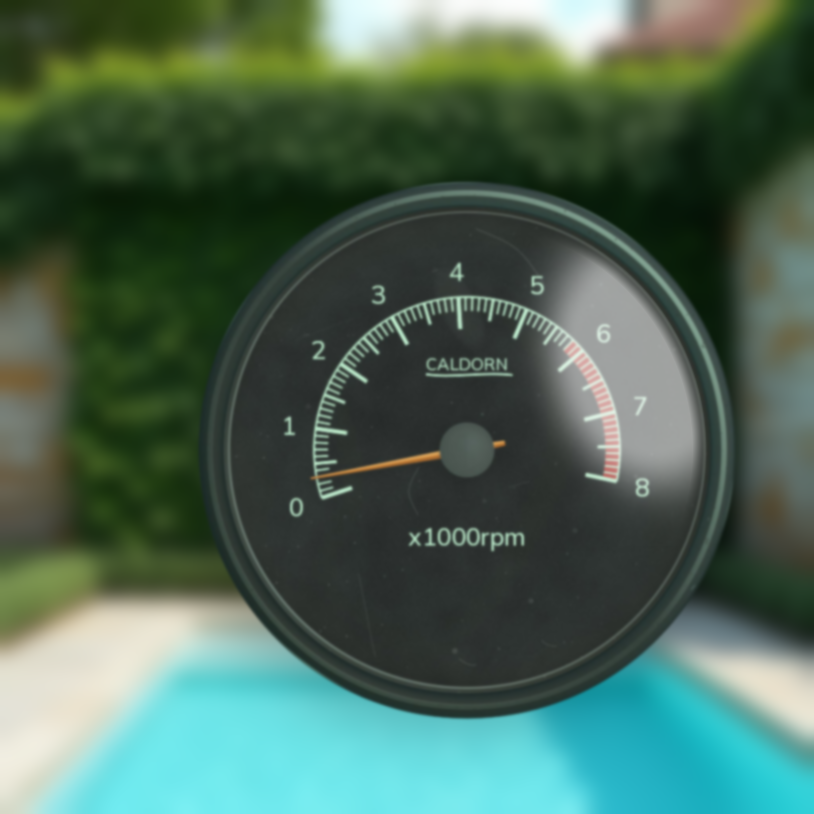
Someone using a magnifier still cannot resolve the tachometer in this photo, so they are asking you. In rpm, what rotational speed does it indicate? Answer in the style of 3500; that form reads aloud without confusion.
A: 300
